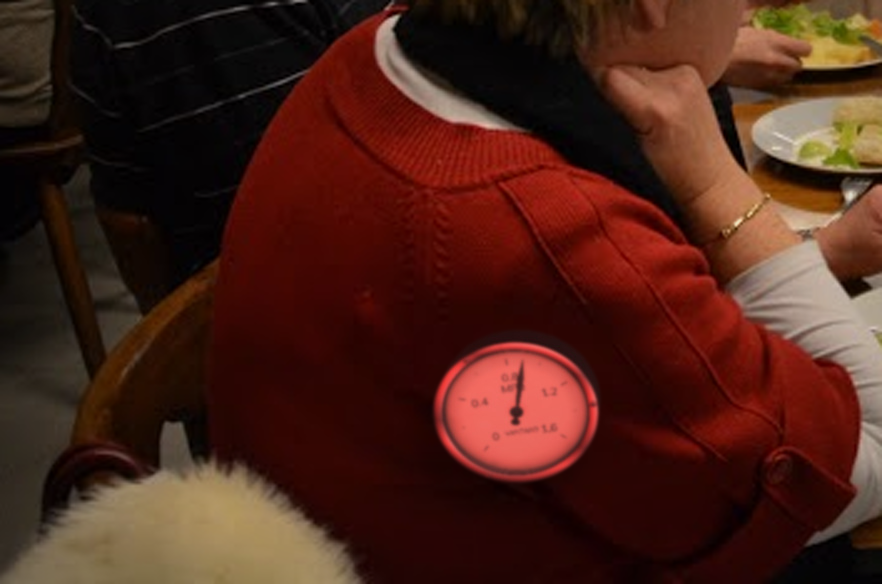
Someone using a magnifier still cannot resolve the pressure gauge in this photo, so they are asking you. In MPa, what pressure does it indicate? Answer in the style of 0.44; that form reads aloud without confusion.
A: 0.9
